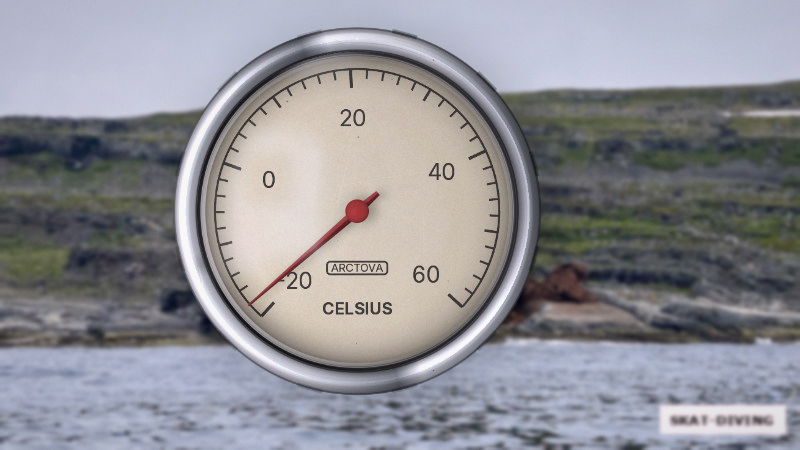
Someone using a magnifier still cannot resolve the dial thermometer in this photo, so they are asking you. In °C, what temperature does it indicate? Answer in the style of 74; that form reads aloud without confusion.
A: -18
